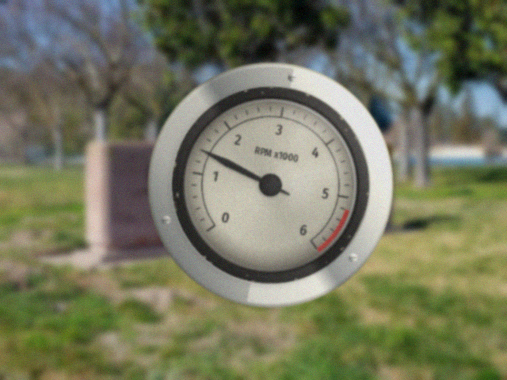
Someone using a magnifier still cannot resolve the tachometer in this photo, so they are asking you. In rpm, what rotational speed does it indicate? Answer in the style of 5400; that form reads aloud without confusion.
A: 1400
